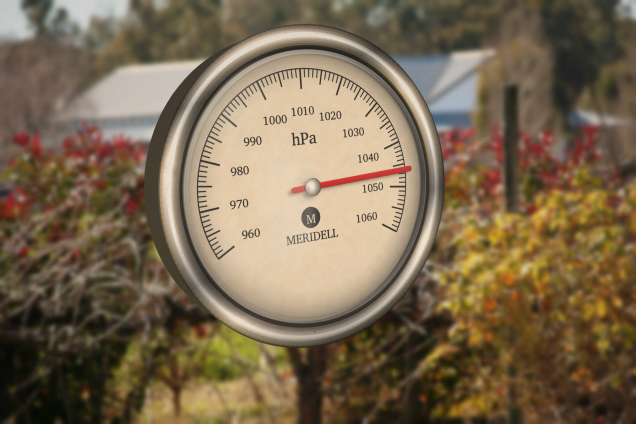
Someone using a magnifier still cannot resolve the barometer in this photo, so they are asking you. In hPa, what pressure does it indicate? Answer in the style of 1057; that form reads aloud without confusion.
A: 1046
